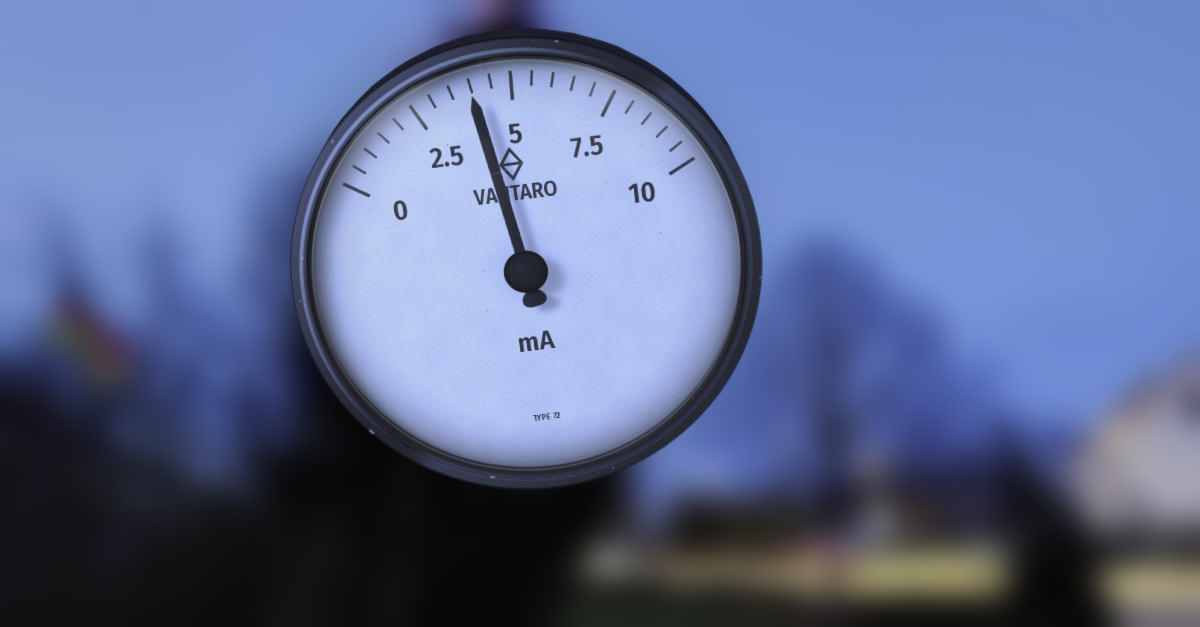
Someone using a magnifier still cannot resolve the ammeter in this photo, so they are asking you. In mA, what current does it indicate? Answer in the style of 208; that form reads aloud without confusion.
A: 4
